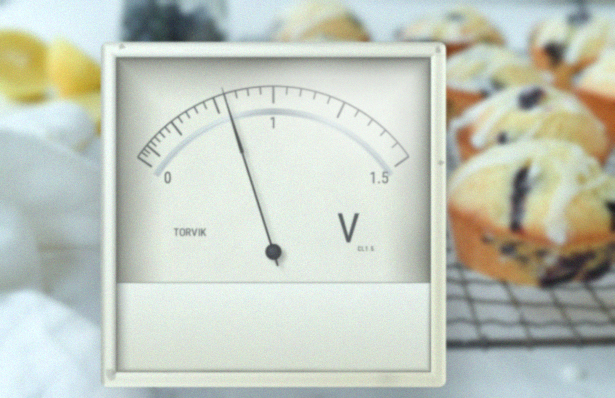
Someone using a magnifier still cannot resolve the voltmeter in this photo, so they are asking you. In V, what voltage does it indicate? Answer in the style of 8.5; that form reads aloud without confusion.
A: 0.8
